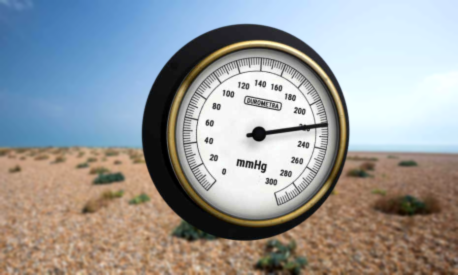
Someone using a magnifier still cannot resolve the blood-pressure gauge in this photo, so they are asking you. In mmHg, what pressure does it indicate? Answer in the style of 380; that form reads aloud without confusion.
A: 220
